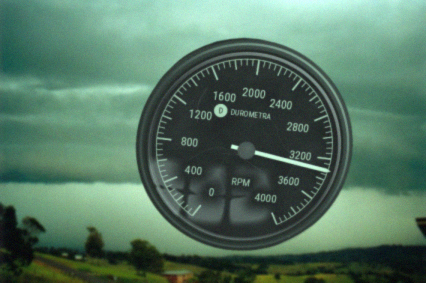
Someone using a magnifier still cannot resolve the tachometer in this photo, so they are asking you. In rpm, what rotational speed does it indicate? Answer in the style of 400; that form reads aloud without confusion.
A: 3300
